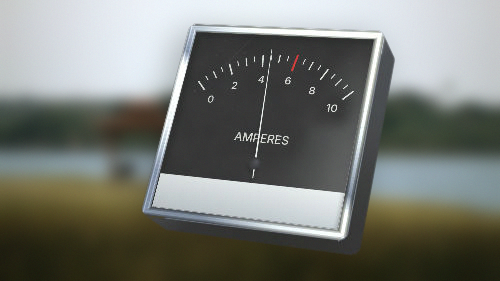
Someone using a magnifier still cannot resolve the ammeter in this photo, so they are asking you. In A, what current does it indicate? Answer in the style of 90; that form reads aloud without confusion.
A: 4.5
